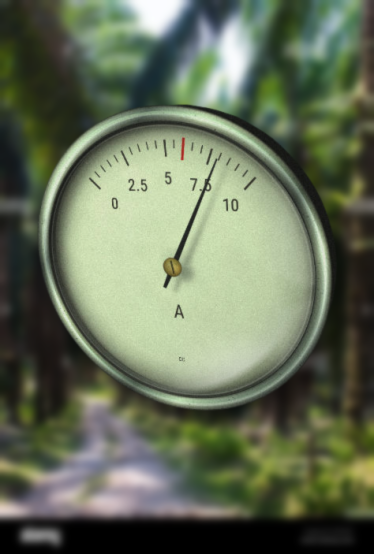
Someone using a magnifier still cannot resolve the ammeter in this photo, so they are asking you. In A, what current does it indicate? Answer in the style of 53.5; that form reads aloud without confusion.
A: 8
